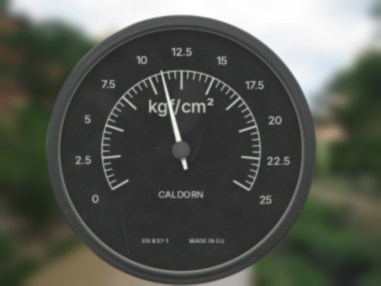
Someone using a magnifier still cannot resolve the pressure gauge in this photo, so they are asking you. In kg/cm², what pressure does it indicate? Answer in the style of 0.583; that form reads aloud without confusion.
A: 11
